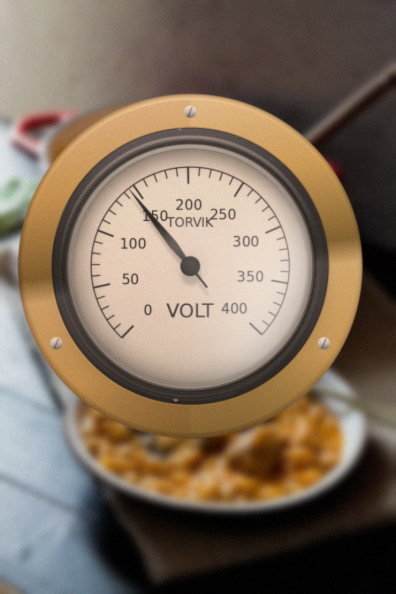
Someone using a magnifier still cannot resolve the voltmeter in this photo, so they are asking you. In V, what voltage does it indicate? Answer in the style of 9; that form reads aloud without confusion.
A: 145
